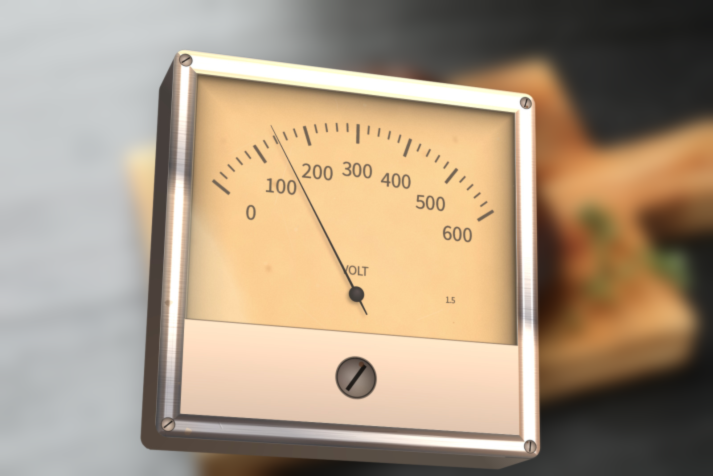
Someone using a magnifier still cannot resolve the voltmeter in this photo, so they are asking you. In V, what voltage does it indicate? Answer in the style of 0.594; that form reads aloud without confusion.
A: 140
